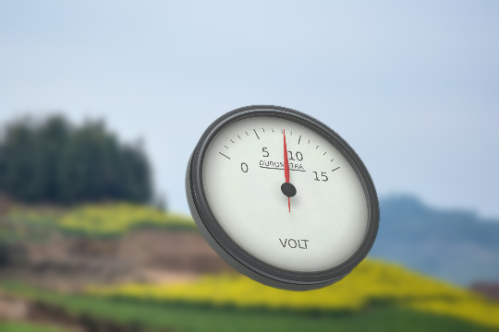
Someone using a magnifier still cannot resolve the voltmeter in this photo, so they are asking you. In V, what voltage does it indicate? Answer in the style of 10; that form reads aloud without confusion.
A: 8
